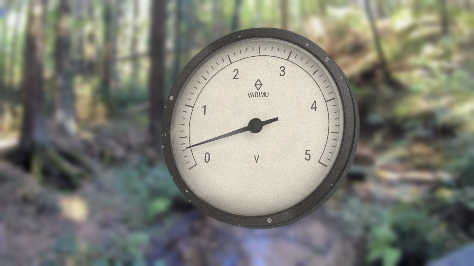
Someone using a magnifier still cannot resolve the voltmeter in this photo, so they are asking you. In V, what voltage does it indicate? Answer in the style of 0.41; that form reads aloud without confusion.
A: 0.3
